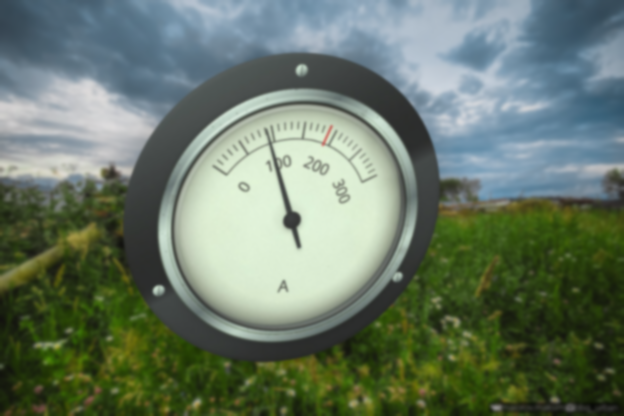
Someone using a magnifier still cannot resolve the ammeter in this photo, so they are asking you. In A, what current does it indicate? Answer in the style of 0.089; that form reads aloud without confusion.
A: 90
